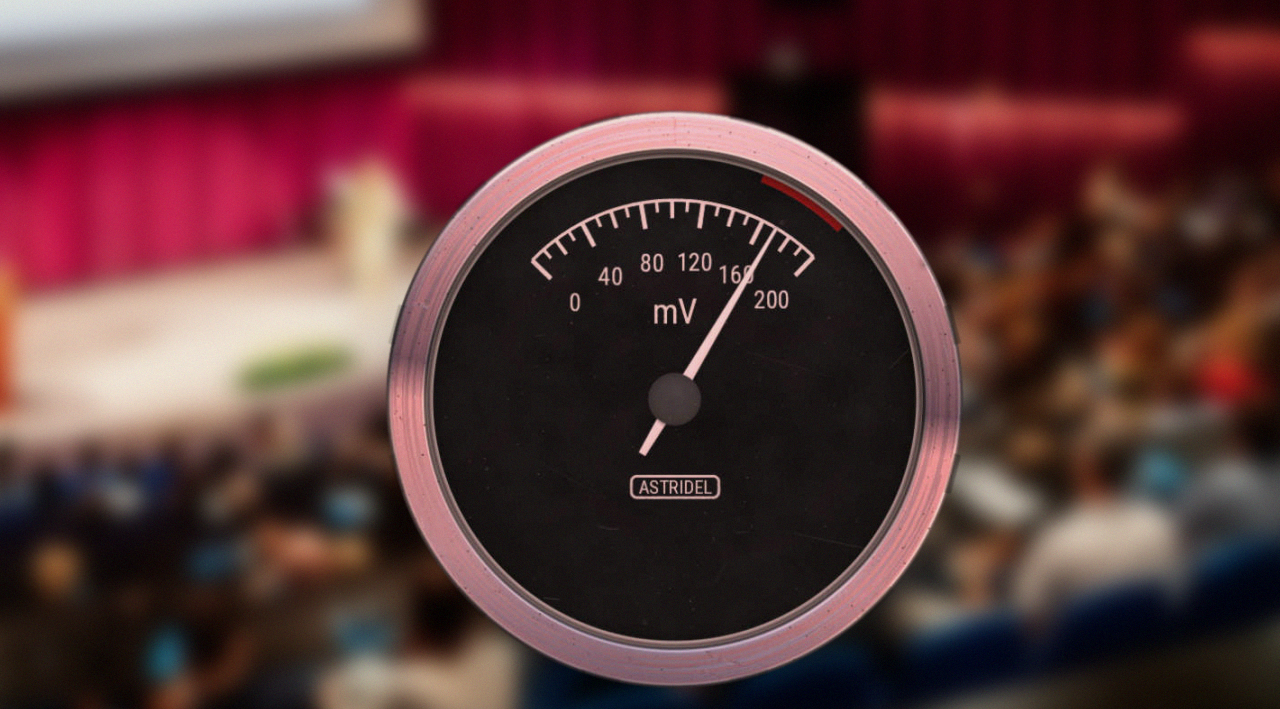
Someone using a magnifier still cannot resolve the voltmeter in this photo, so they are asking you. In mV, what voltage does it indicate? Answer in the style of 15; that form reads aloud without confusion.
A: 170
